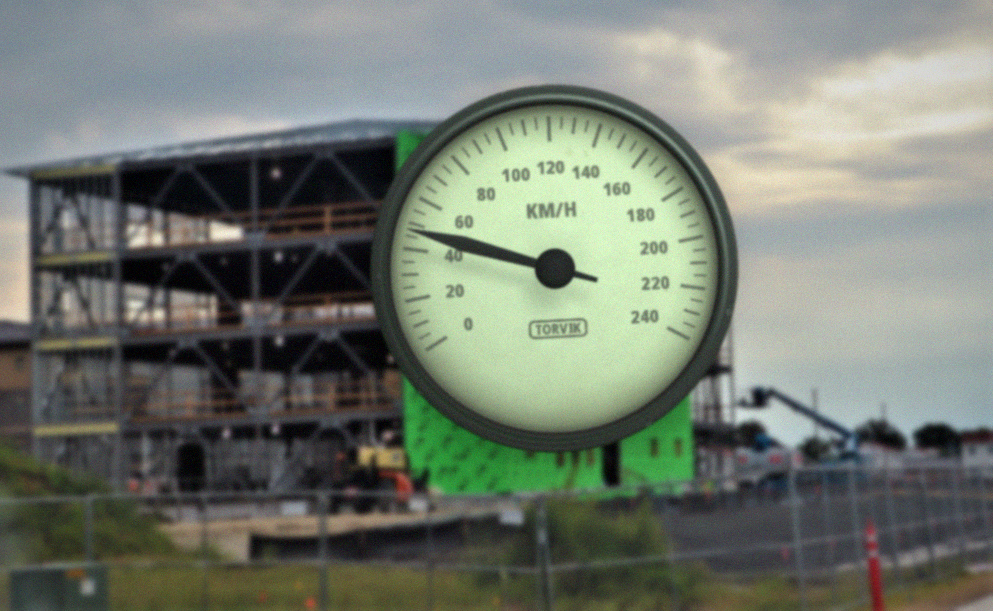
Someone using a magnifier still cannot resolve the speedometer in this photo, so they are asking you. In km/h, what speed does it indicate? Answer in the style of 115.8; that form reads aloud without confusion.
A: 47.5
